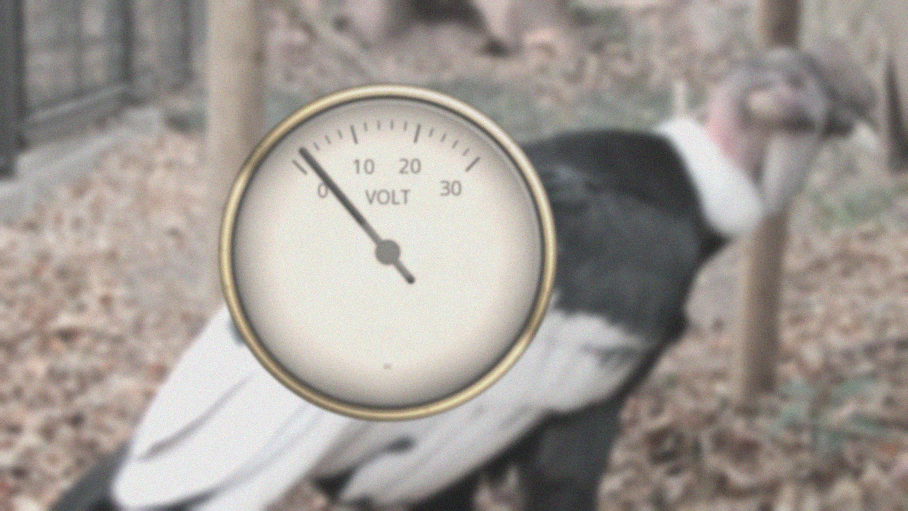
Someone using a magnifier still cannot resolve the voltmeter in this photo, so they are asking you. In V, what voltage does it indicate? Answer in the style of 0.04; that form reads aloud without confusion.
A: 2
